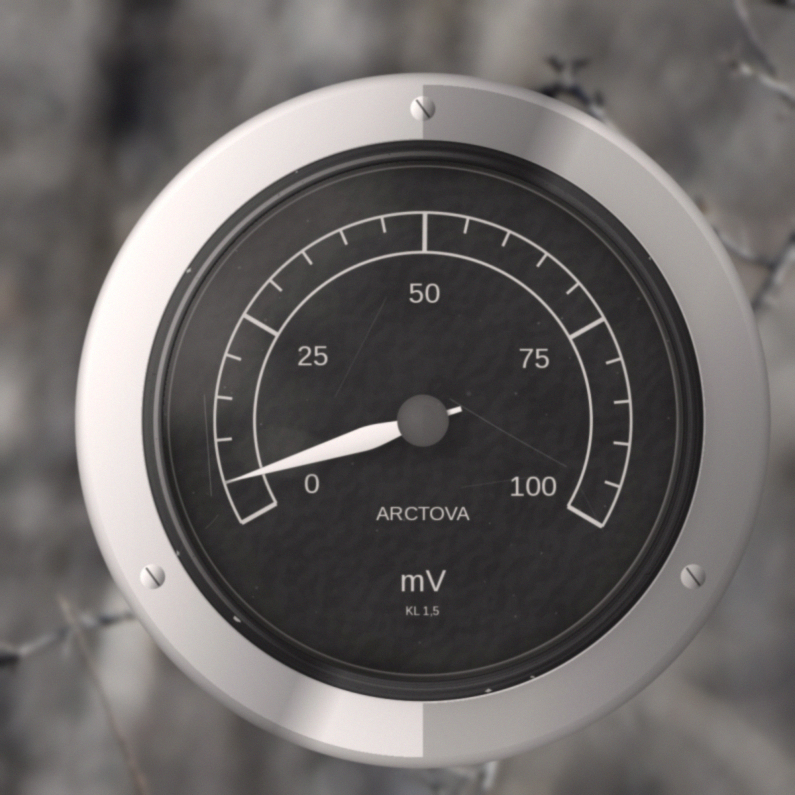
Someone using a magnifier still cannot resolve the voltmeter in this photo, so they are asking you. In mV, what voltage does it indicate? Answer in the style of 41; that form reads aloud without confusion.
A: 5
